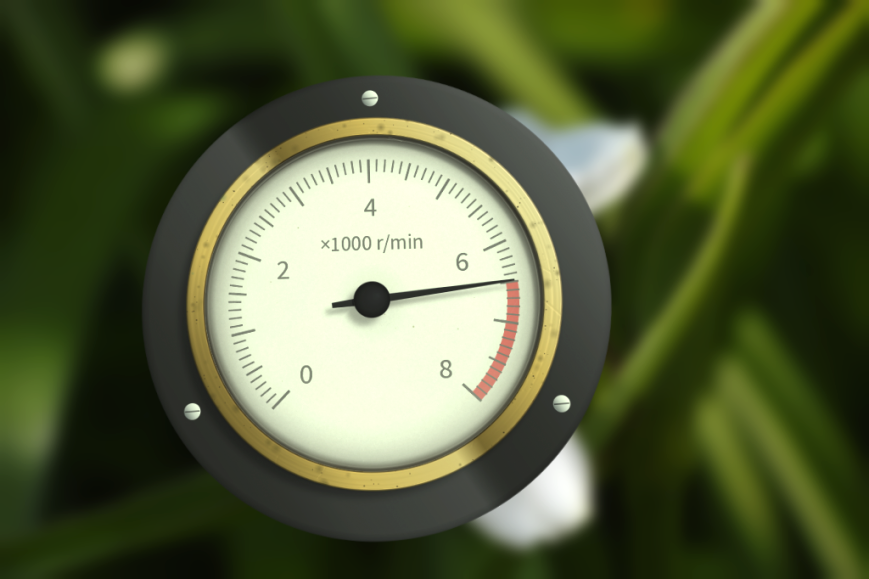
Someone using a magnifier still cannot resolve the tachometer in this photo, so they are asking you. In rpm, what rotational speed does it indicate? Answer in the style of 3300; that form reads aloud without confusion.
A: 6500
